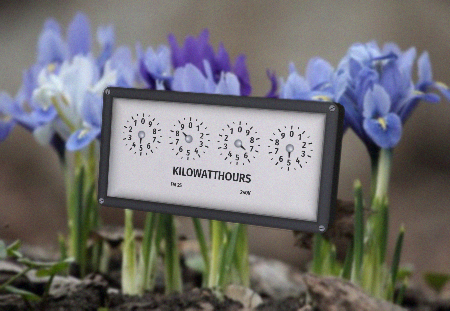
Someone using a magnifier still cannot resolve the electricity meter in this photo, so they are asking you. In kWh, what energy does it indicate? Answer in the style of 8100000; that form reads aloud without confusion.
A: 4865
